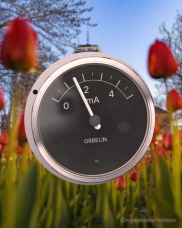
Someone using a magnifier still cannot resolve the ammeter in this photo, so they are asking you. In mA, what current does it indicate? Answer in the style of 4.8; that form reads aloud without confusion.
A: 1.5
